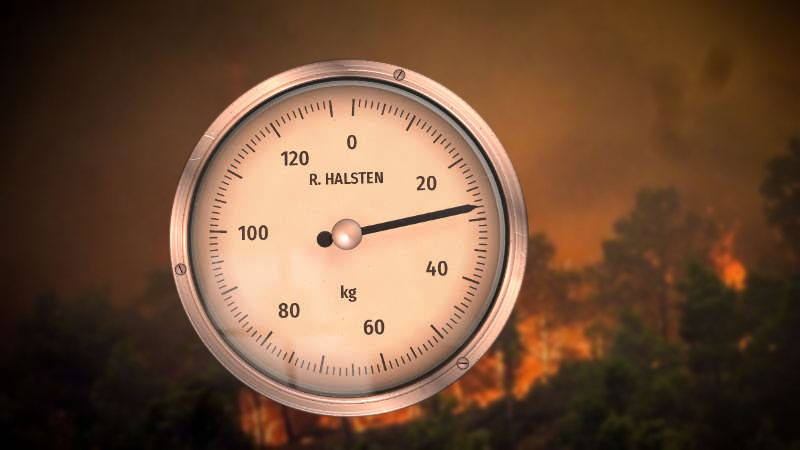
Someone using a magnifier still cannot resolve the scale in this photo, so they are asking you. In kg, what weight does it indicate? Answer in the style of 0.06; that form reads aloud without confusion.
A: 28
